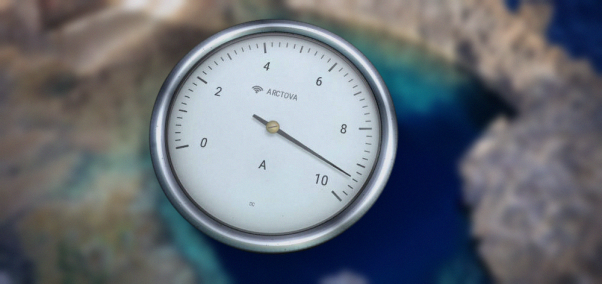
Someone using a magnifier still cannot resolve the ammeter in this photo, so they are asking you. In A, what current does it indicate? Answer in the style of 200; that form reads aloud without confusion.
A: 9.4
